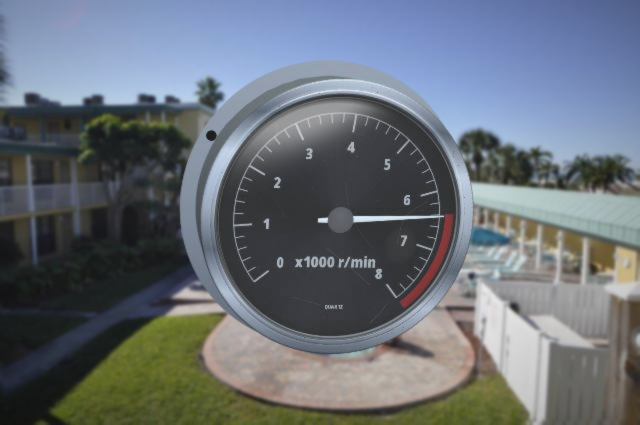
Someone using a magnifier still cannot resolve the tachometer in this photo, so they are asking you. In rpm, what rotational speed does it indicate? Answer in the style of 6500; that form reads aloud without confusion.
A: 6400
